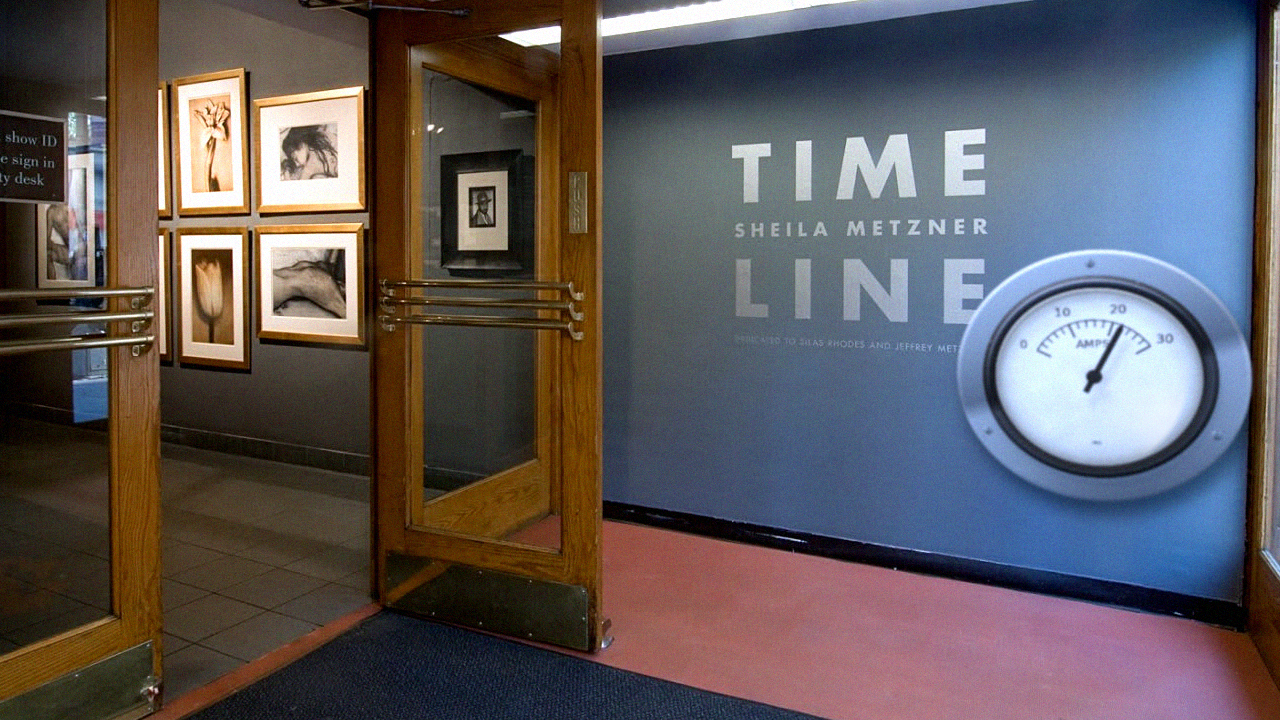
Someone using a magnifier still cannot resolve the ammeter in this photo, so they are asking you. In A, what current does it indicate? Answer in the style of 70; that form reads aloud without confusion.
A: 22
